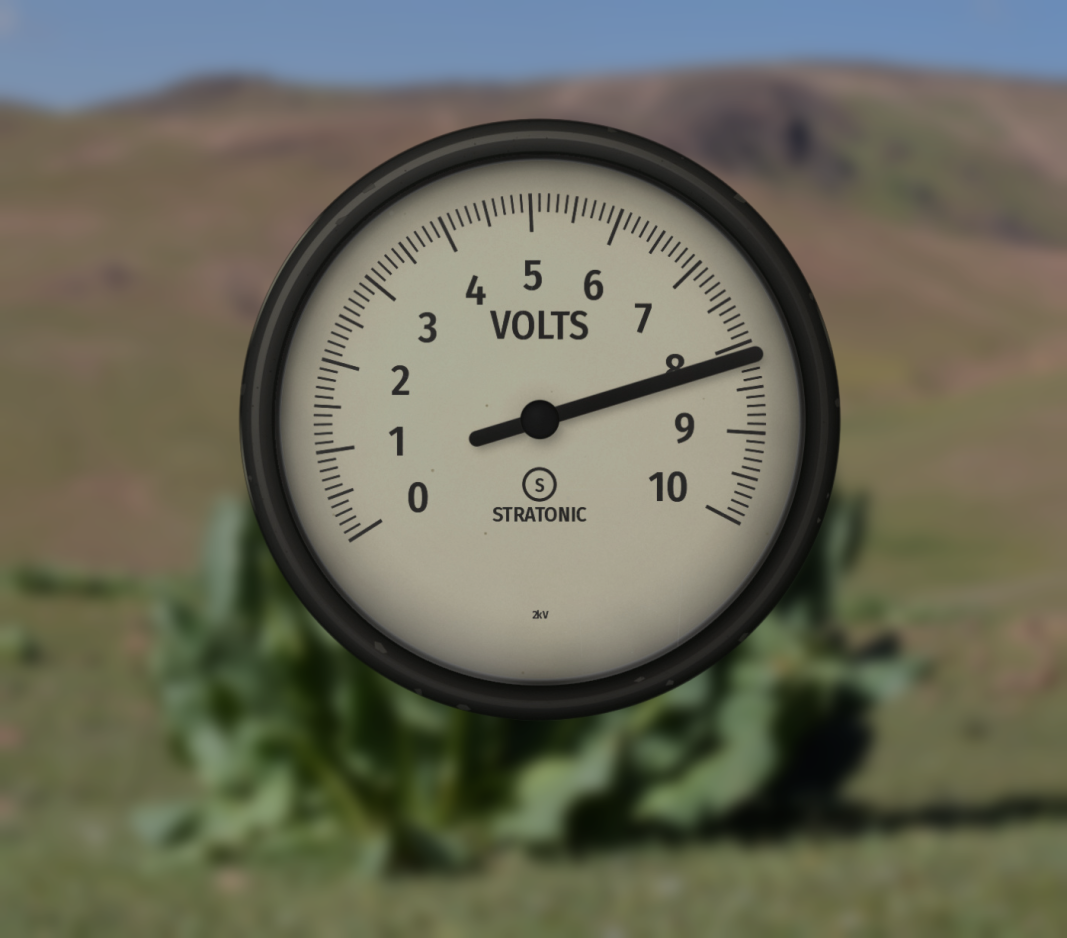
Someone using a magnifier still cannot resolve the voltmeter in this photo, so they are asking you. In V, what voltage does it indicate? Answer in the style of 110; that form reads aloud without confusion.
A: 8.15
